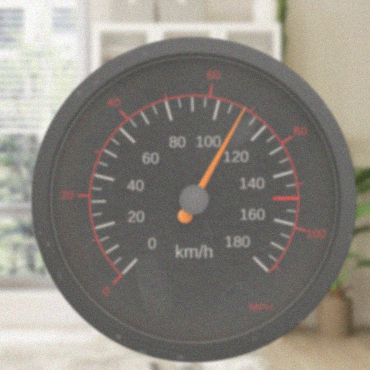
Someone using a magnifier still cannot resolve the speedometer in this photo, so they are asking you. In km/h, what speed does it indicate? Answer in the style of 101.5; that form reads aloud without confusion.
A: 110
